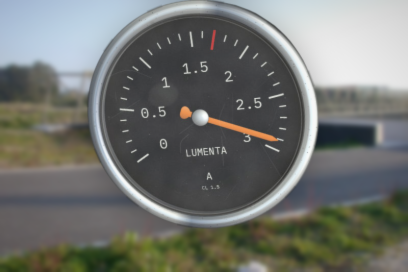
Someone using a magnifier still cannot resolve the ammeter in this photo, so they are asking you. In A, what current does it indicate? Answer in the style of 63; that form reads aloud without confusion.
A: 2.9
